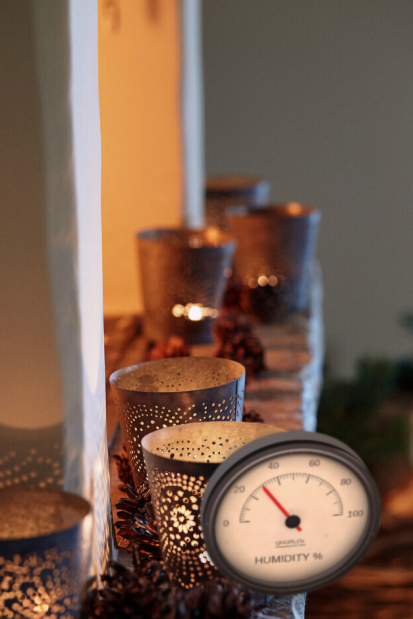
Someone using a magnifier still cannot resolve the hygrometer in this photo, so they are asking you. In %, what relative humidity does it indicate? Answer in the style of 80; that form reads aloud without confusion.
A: 30
